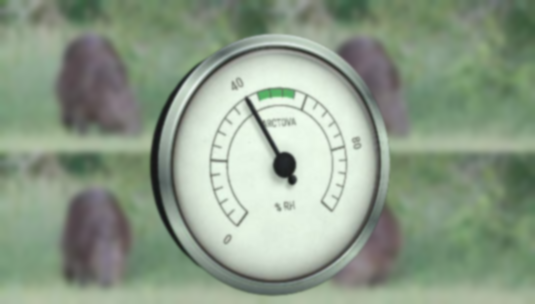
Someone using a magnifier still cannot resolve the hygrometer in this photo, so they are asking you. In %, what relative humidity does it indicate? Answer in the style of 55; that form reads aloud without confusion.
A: 40
